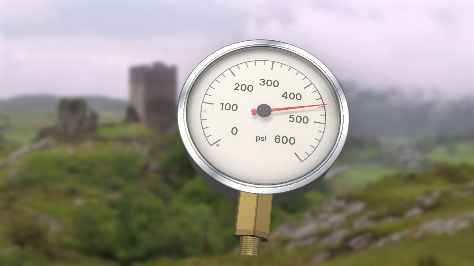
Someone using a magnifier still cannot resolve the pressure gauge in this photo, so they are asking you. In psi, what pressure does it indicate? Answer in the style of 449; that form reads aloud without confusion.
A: 460
